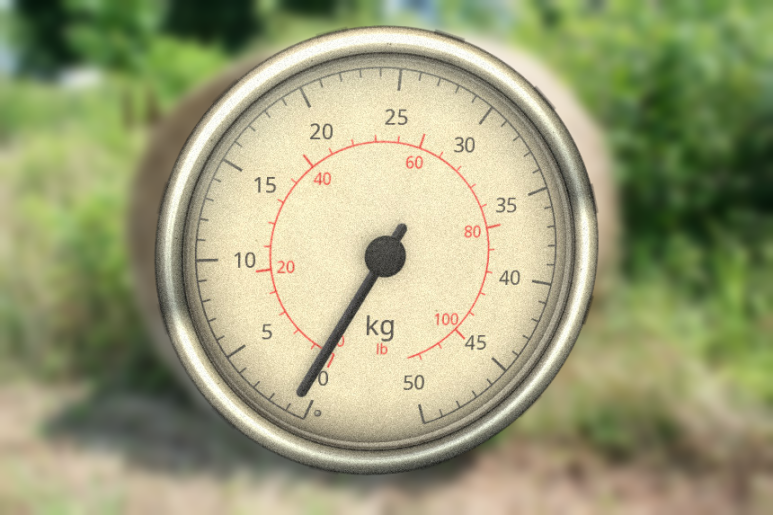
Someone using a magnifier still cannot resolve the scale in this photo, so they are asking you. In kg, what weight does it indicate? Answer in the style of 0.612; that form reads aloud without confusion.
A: 1
